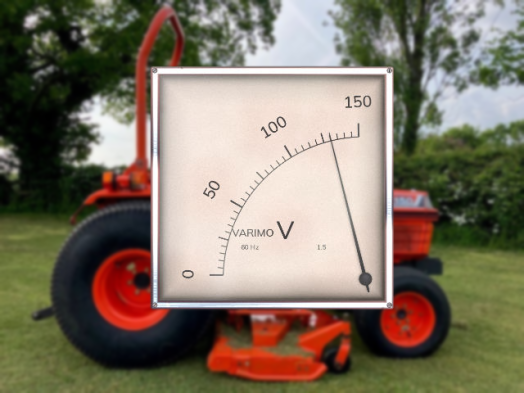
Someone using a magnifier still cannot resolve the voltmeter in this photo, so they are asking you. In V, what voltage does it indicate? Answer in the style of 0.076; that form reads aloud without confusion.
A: 130
